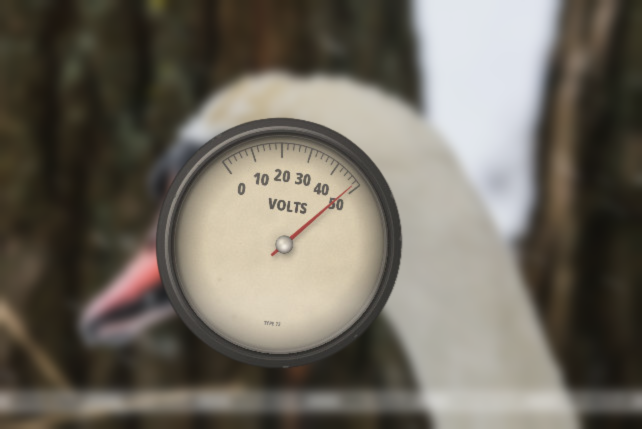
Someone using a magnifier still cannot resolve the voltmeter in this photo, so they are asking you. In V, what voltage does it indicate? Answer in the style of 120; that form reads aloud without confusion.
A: 48
